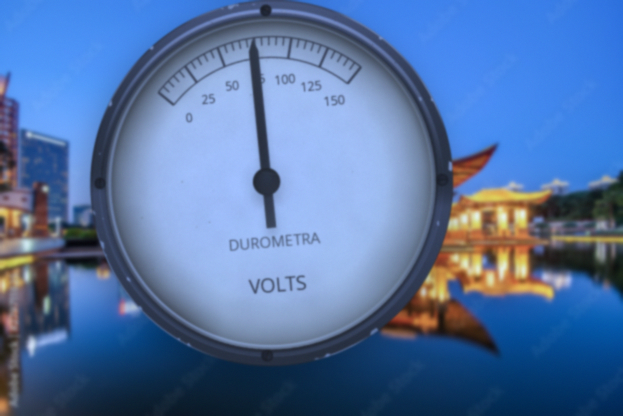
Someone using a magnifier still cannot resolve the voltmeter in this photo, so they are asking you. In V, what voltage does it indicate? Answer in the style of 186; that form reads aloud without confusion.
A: 75
